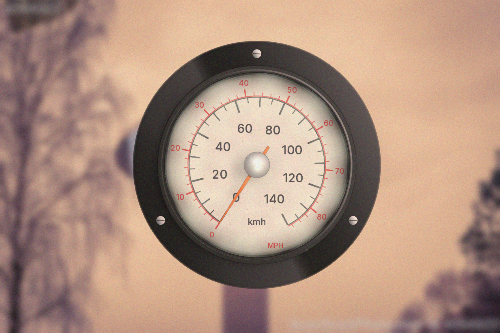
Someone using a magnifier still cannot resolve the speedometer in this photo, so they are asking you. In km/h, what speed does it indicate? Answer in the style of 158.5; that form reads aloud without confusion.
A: 0
